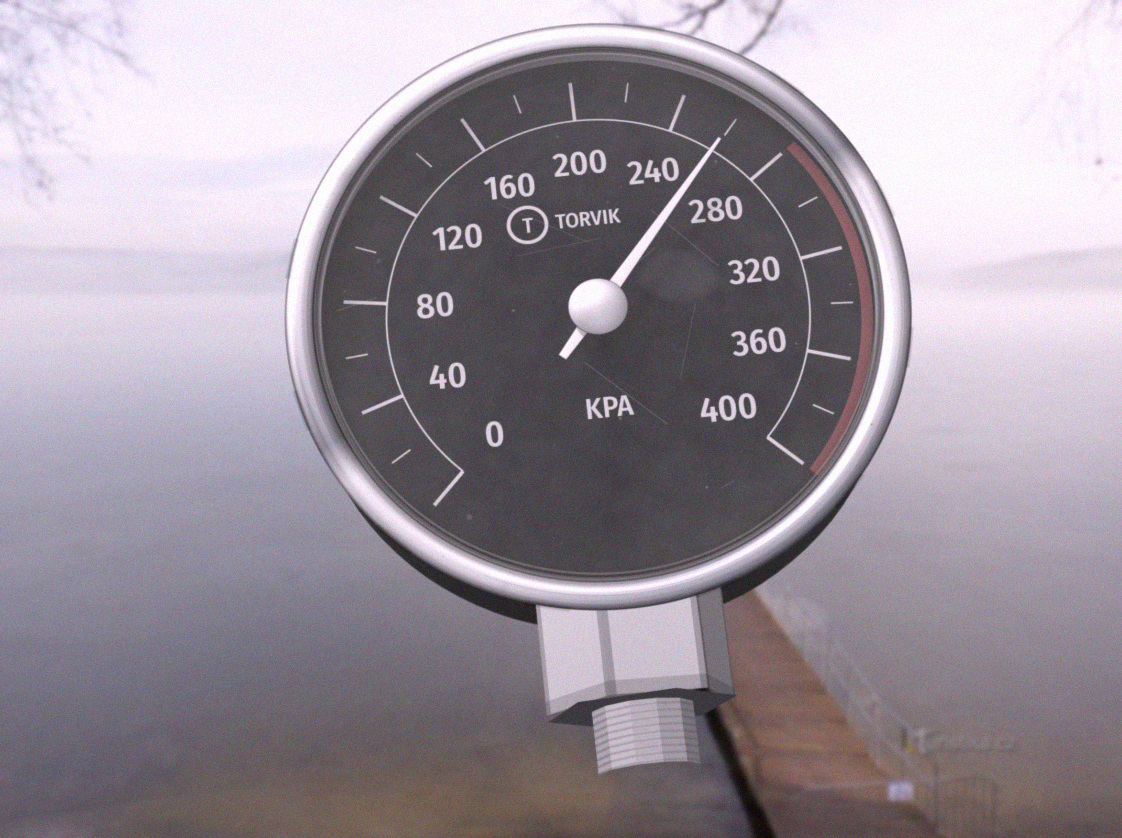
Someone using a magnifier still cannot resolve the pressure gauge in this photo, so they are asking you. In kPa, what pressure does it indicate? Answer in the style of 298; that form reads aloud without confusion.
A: 260
